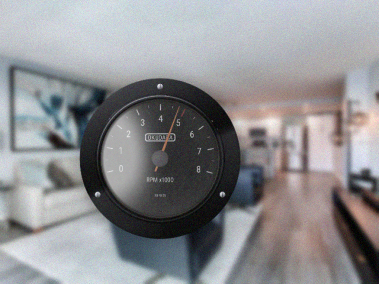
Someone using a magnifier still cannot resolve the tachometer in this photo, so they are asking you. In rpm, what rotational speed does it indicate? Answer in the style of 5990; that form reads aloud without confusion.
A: 4750
